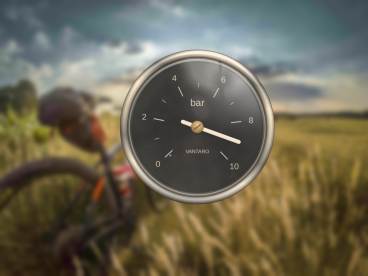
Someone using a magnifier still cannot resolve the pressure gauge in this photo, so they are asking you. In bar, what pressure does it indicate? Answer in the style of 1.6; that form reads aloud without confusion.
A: 9
